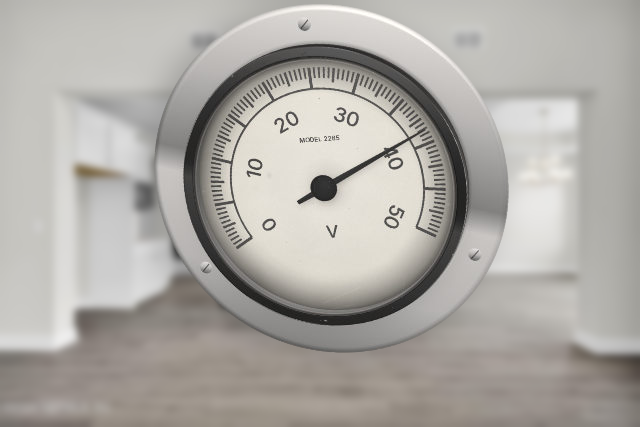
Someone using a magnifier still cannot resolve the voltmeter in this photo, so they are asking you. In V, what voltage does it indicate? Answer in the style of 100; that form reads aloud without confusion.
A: 38.5
